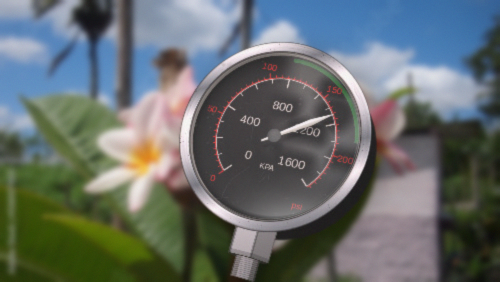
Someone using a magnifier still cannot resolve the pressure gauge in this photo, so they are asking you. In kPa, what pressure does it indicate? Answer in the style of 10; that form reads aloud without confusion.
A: 1150
